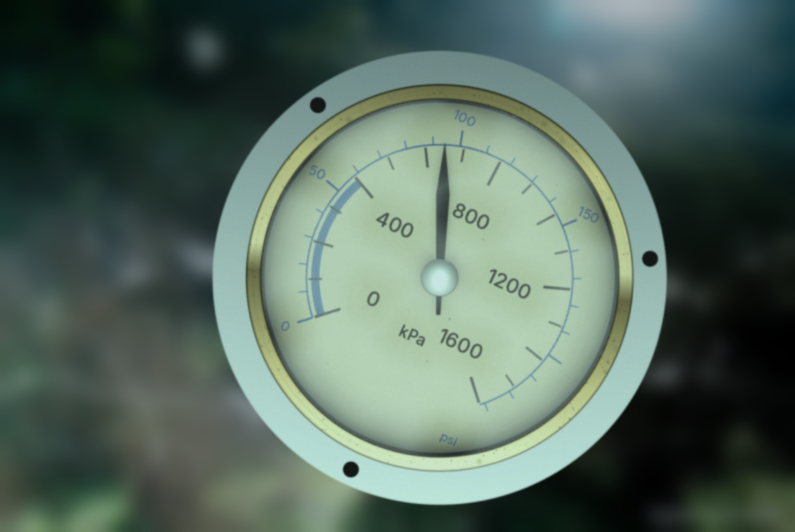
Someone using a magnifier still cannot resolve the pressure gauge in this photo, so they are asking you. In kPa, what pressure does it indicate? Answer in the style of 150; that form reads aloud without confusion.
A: 650
